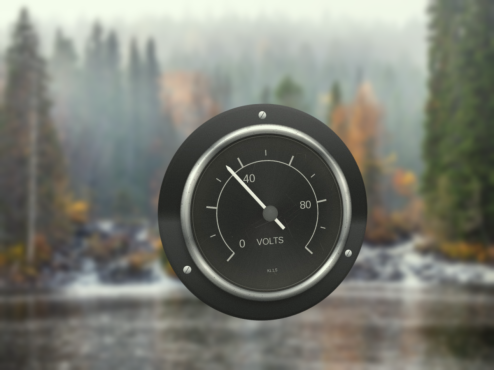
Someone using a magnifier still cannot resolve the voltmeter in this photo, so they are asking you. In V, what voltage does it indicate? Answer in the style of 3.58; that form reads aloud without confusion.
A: 35
